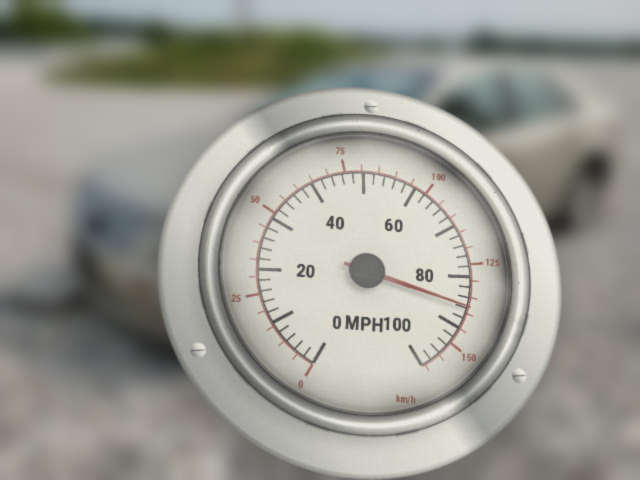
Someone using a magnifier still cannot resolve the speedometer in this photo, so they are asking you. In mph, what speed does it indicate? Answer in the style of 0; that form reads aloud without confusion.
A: 86
